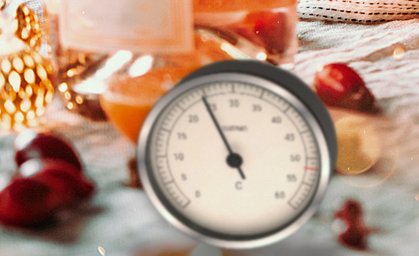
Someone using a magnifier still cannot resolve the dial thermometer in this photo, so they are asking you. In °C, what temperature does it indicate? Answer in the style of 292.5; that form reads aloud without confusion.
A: 25
